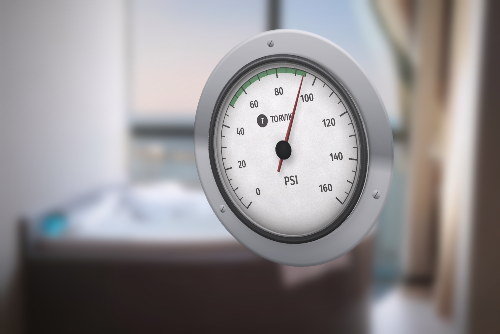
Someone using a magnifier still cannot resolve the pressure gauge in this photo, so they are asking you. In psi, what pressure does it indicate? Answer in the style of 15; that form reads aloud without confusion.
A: 95
